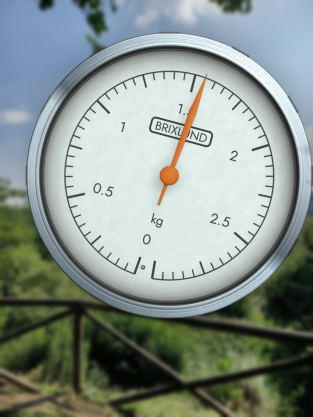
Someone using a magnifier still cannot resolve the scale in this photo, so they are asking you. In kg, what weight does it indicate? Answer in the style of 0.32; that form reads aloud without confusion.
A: 1.55
